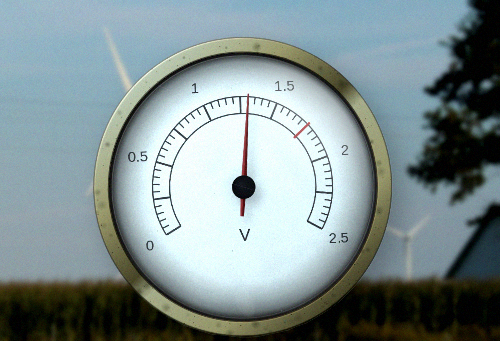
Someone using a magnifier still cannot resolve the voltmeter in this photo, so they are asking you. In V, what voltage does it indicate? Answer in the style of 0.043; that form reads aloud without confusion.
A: 1.3
